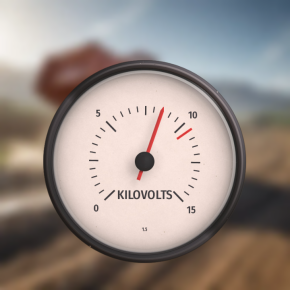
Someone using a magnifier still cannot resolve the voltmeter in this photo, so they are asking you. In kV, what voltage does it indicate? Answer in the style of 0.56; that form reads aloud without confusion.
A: 8.5
